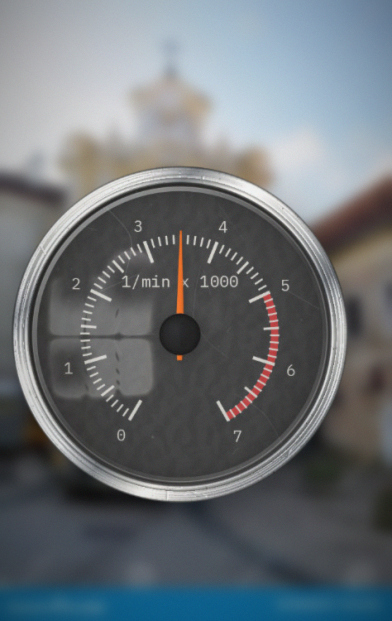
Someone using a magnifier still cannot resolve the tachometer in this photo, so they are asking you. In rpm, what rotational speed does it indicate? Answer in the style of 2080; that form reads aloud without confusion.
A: 3500
